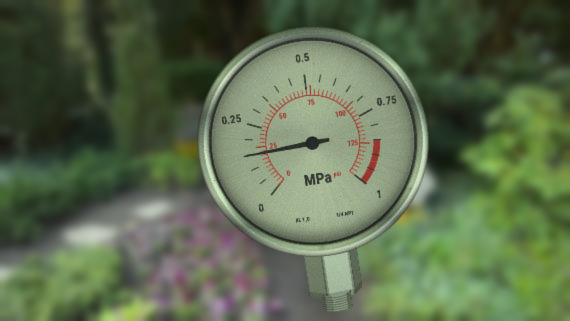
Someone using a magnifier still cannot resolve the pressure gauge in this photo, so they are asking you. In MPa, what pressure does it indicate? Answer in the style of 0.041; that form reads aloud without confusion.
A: 0.15
